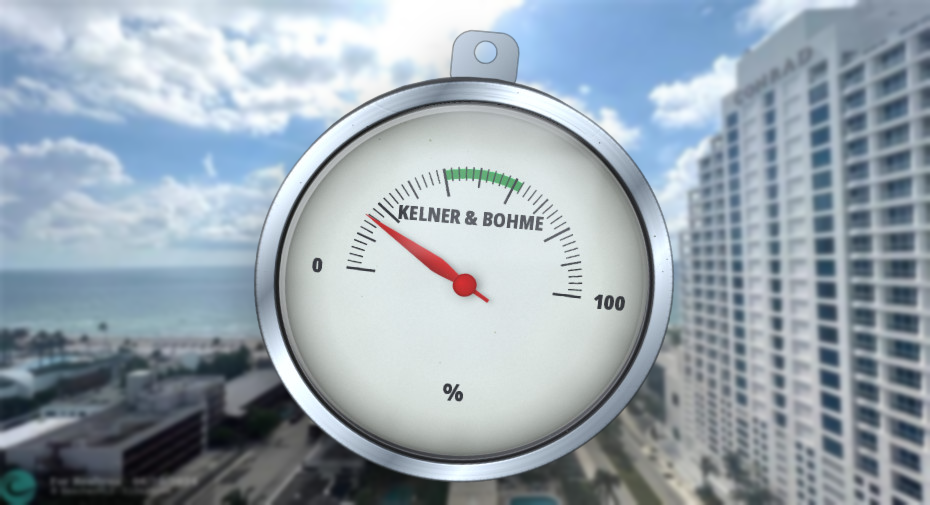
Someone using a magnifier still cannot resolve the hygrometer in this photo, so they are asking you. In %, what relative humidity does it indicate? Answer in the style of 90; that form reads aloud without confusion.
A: 16
